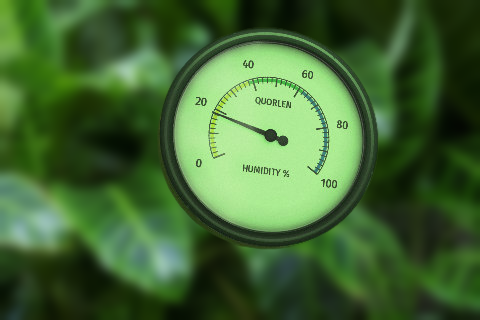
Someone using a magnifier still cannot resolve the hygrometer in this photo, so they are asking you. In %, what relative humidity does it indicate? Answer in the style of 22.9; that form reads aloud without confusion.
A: 18
